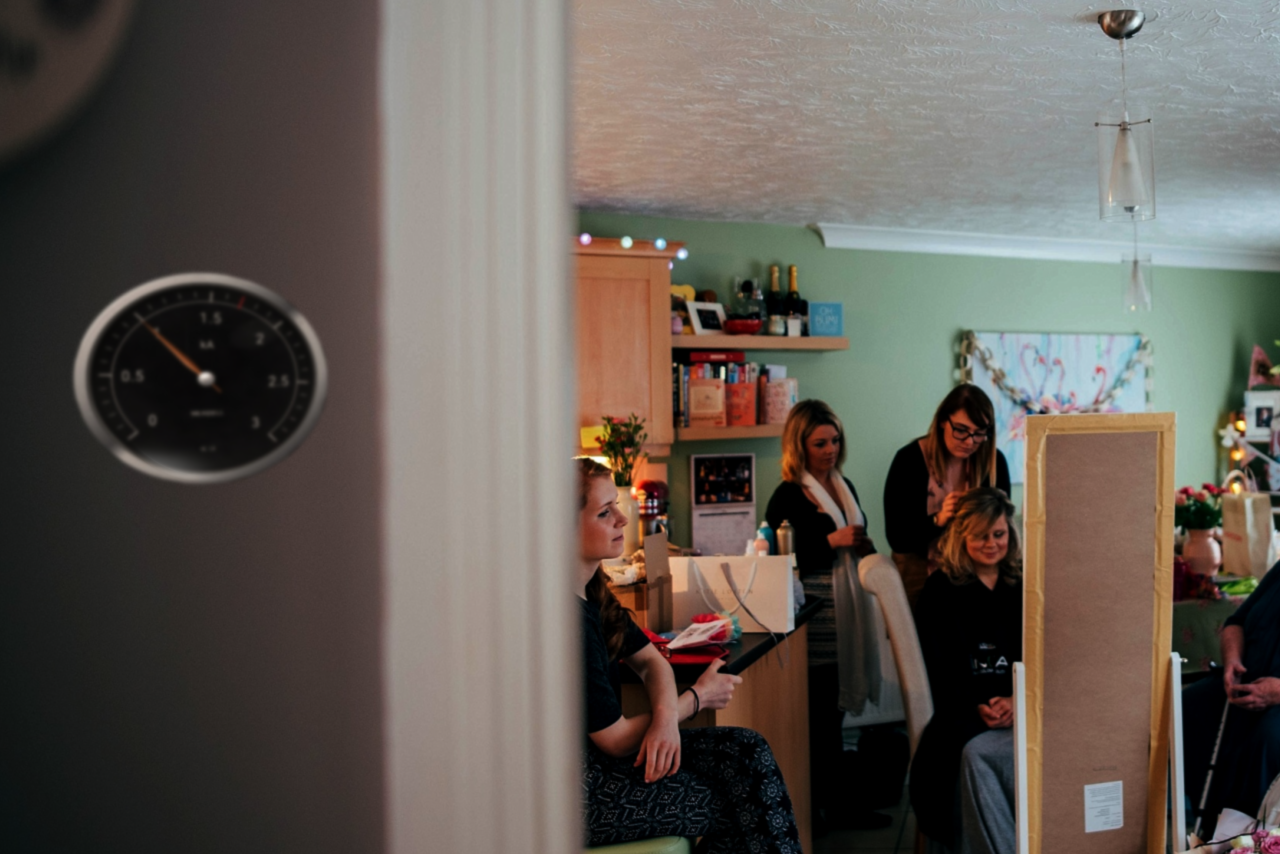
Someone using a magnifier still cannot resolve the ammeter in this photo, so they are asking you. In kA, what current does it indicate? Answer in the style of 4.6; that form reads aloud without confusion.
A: 1
